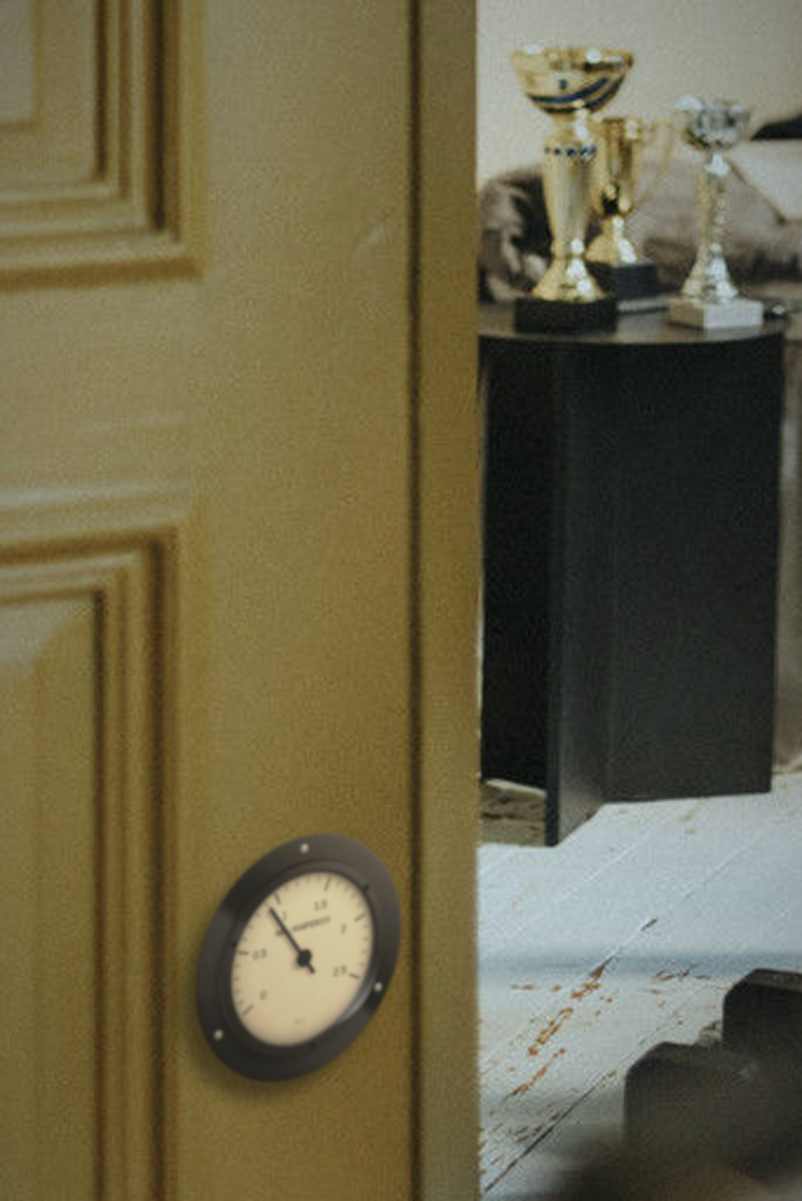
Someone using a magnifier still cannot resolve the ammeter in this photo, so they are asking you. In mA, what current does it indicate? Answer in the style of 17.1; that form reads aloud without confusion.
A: 0.9
